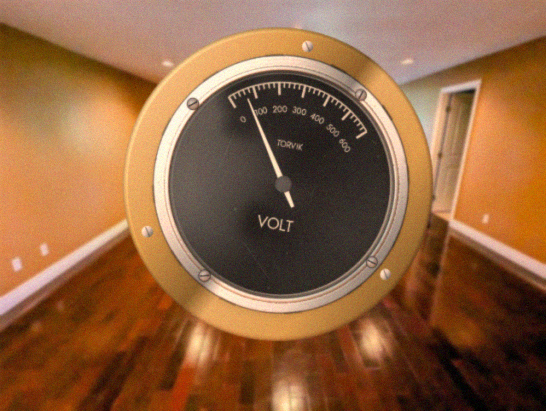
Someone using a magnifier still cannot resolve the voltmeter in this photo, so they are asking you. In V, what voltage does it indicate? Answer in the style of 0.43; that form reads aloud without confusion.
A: 60
